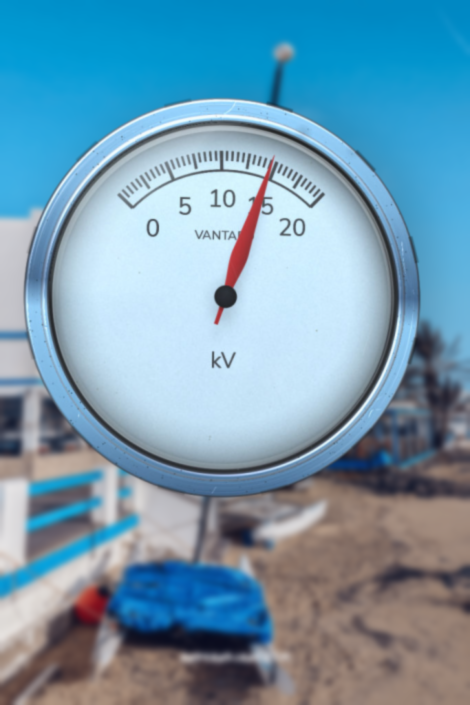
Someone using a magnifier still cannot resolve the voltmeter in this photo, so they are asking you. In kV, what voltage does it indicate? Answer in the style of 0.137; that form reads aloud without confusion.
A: 14.5
